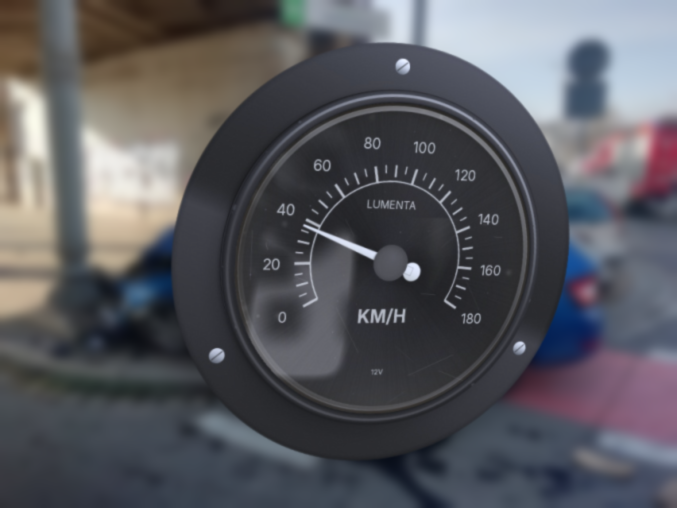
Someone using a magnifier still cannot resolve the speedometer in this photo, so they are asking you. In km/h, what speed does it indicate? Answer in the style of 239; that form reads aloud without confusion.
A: 37.5
